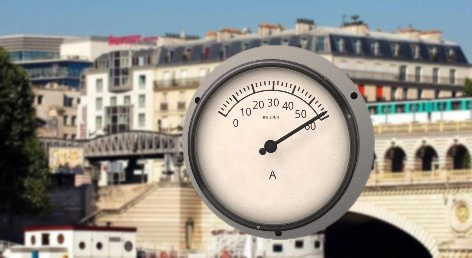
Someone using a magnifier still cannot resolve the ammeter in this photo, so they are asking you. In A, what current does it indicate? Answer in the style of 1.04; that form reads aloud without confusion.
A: 58
